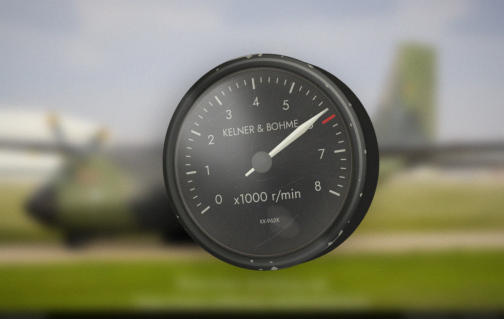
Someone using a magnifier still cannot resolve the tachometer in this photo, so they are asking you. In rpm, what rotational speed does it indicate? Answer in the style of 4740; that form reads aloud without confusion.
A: 6000
